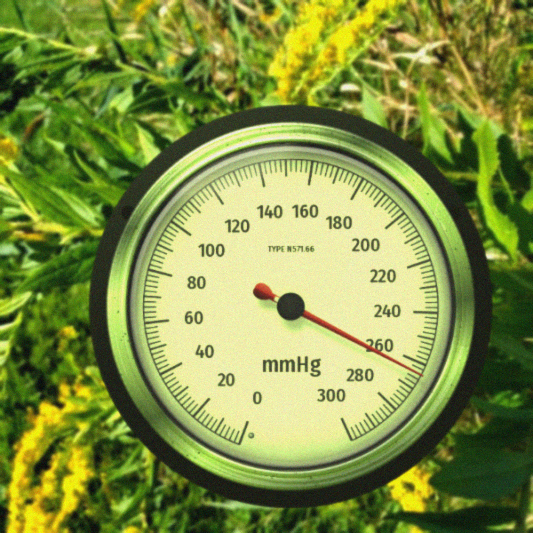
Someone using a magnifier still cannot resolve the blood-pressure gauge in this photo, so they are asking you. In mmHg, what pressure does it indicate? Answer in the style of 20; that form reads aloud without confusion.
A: 264
